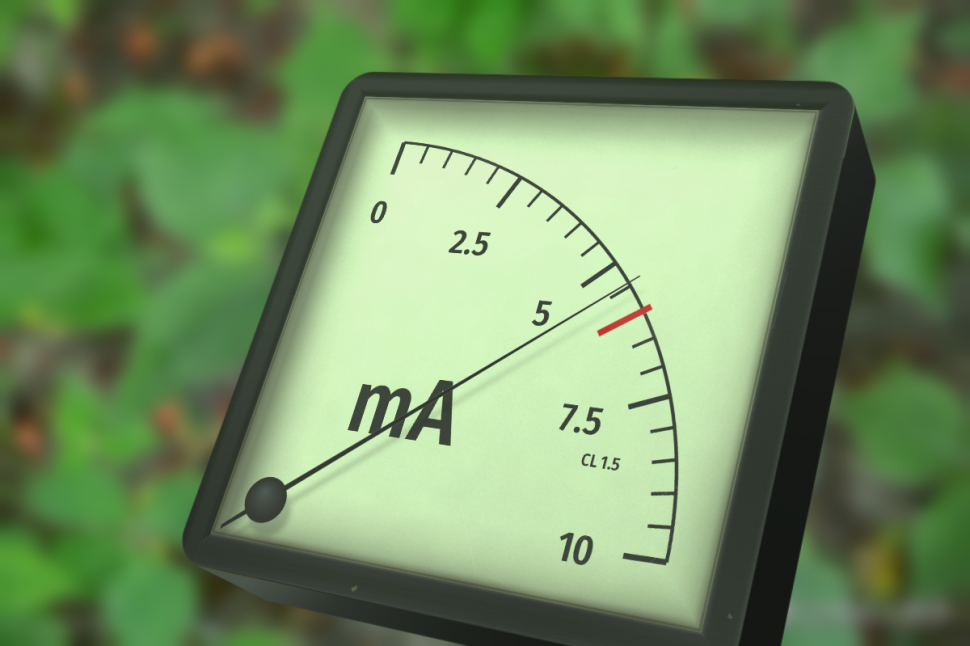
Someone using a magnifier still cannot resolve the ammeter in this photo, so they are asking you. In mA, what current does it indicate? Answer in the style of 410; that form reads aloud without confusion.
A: 5.5
